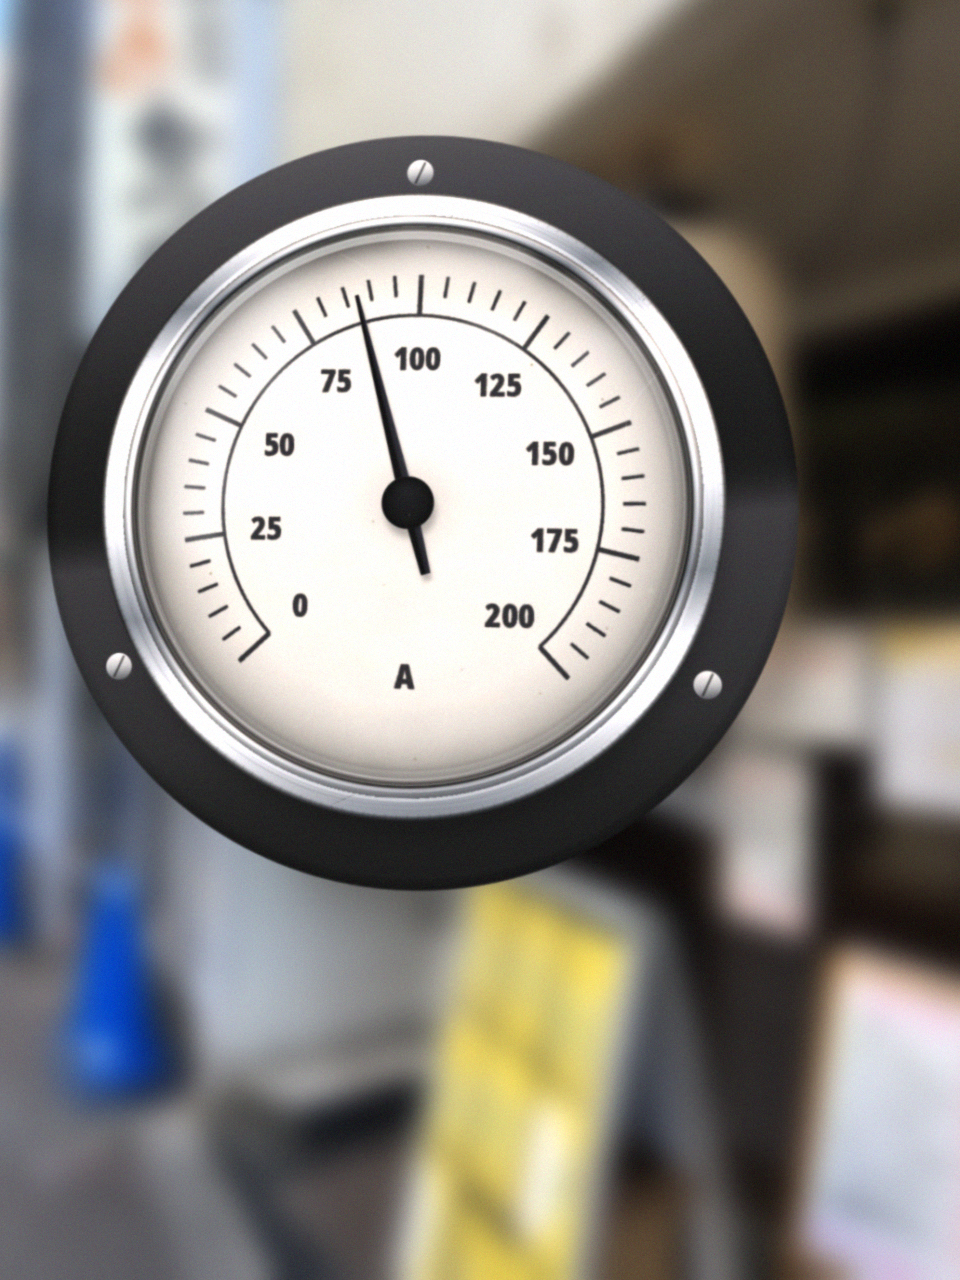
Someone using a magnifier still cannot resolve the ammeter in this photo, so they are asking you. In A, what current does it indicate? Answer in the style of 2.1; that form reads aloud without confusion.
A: 87.5
